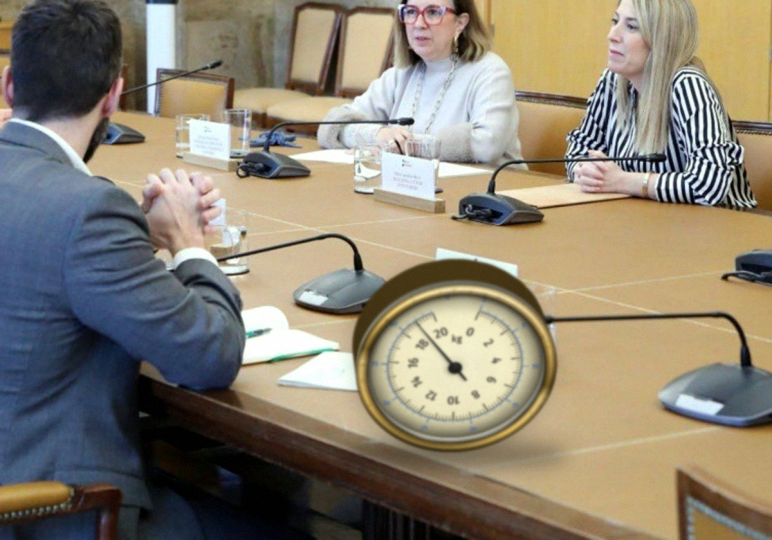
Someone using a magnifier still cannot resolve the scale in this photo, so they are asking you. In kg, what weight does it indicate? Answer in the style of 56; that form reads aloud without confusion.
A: 19
